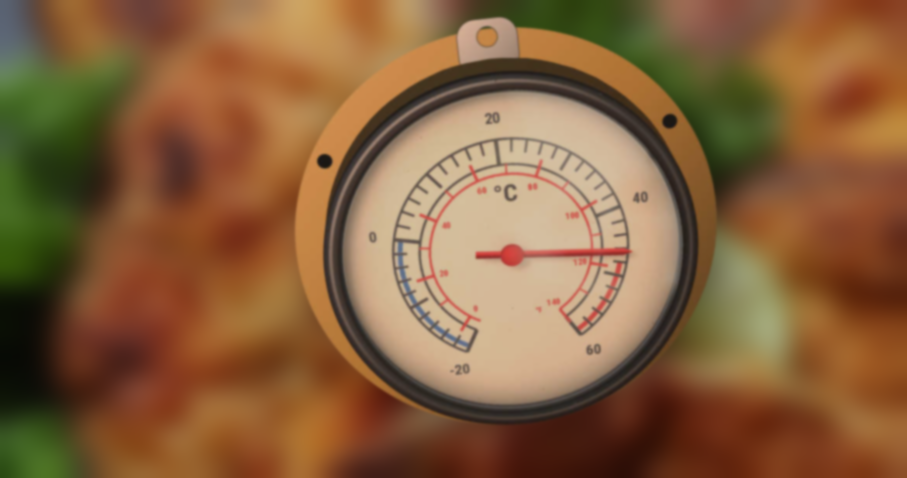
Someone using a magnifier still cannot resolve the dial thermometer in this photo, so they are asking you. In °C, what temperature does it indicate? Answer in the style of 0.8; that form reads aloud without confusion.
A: 46
